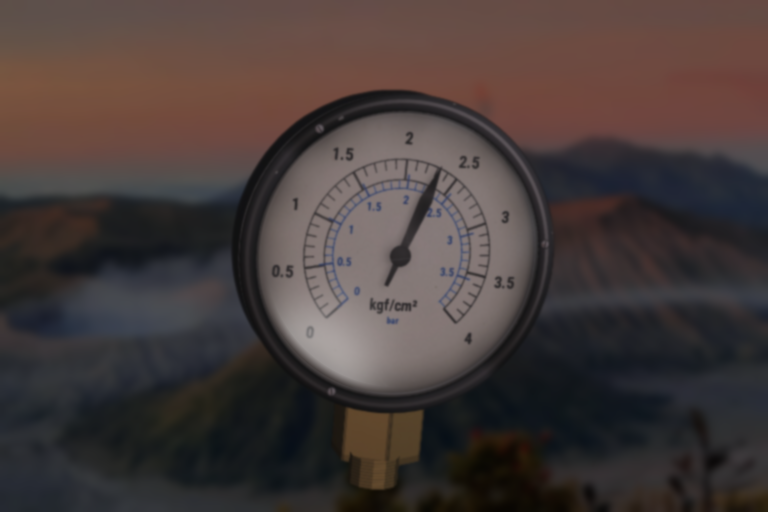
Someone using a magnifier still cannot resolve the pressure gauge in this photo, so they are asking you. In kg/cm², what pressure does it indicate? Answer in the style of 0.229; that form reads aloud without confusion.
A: 2.3
